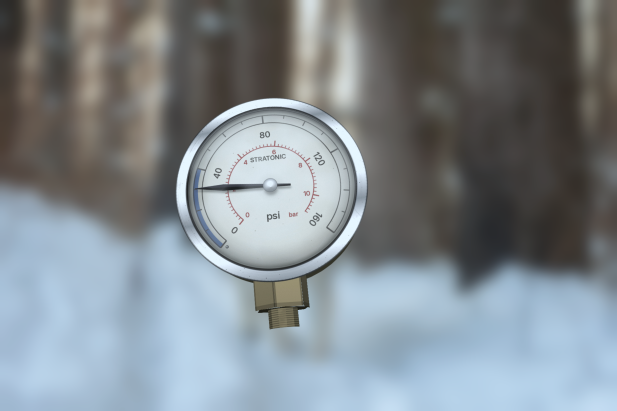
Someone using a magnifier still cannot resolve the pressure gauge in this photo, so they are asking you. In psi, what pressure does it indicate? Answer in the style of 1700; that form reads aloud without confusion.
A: 30
